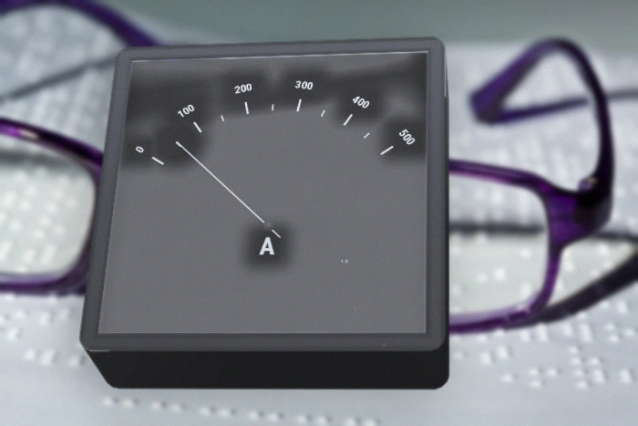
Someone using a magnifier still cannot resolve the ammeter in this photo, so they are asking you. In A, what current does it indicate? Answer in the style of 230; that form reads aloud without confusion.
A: 50
